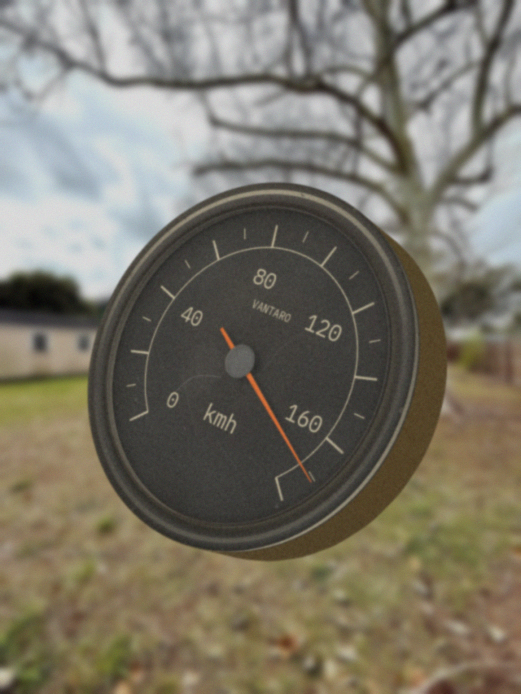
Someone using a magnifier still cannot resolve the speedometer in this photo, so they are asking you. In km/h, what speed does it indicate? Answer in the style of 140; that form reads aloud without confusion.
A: 170
